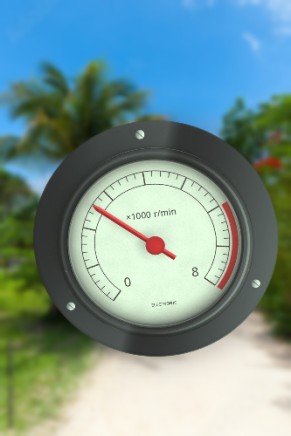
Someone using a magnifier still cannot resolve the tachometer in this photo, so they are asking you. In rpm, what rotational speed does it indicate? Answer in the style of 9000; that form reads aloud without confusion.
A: 2600
